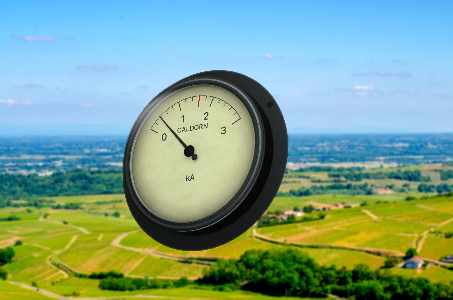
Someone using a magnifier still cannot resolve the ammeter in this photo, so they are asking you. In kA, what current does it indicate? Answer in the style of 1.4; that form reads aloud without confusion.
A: 0.4
